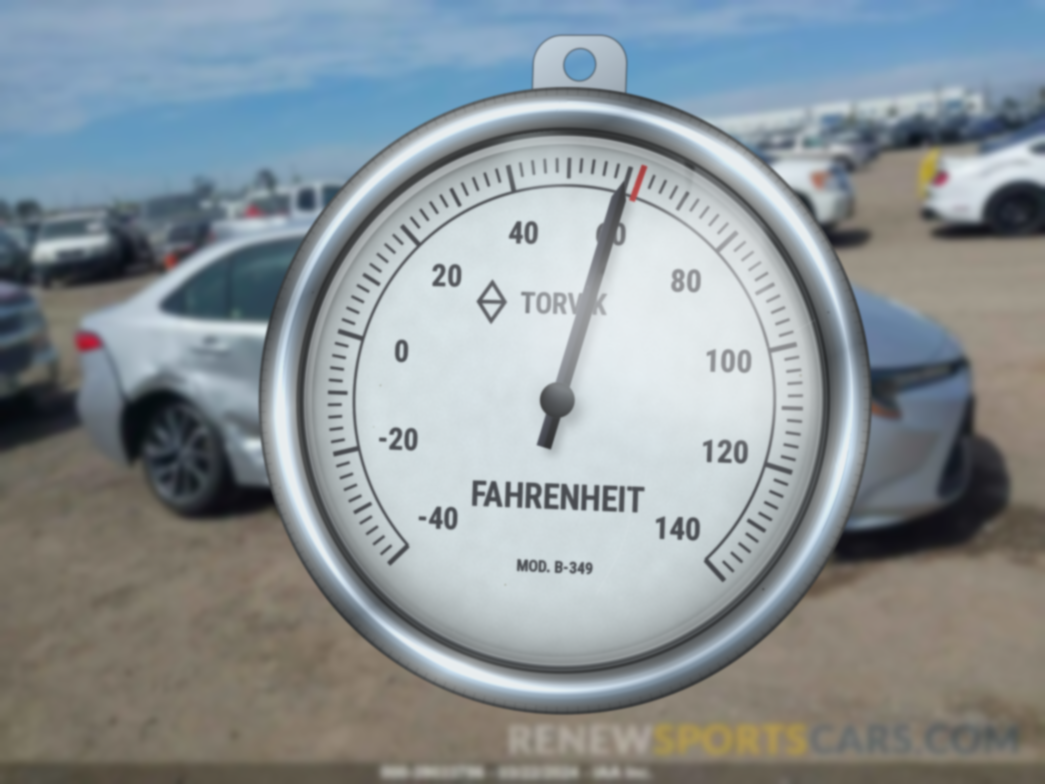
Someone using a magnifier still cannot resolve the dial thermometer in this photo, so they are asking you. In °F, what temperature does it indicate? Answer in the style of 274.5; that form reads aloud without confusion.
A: 60
